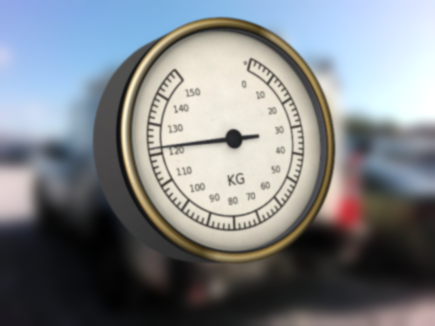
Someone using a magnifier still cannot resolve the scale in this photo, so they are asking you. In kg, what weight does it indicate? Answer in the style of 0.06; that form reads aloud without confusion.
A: 122
